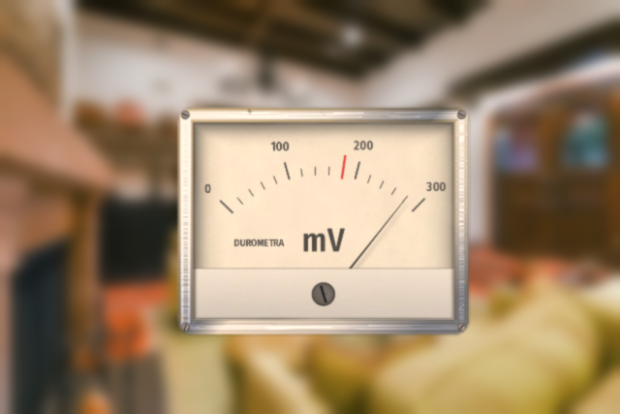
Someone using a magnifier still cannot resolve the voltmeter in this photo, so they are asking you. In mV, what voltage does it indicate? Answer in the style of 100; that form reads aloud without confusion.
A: 280
